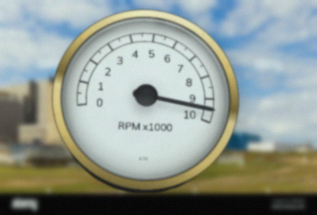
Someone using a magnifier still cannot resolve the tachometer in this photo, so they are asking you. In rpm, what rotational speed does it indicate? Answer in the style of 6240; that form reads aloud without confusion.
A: 9500
